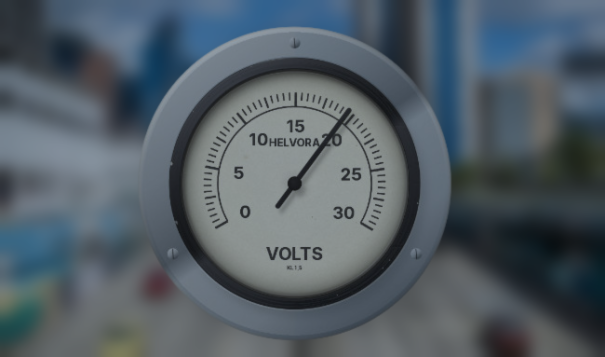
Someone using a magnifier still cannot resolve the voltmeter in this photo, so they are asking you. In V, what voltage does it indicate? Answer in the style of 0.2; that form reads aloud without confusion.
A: 19.5
